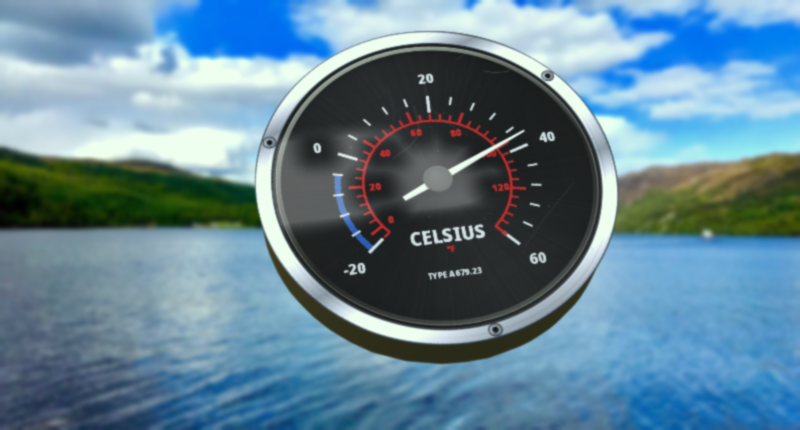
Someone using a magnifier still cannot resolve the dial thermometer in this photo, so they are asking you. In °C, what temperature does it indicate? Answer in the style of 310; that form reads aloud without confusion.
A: 38
